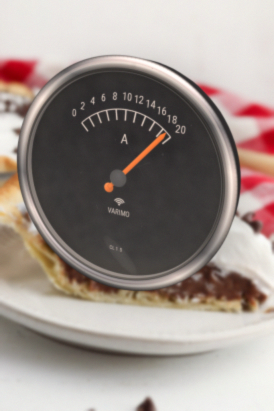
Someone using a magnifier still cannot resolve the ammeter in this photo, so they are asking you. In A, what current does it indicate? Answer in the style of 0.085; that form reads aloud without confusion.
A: 19
